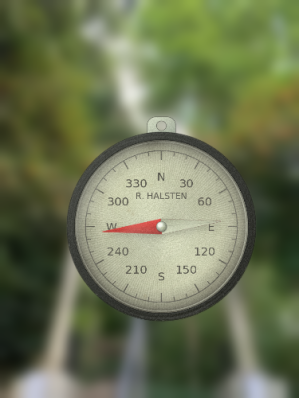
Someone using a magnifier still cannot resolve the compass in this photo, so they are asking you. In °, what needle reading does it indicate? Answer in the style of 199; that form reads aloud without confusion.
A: 265
